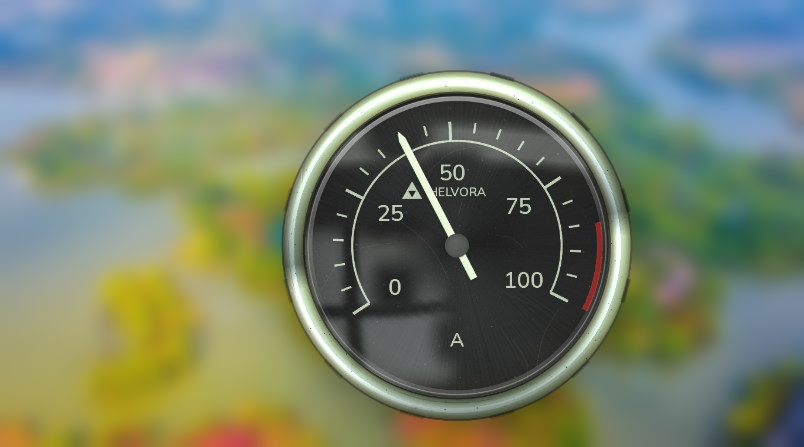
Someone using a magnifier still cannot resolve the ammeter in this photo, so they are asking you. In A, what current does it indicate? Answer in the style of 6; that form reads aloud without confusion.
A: 40
